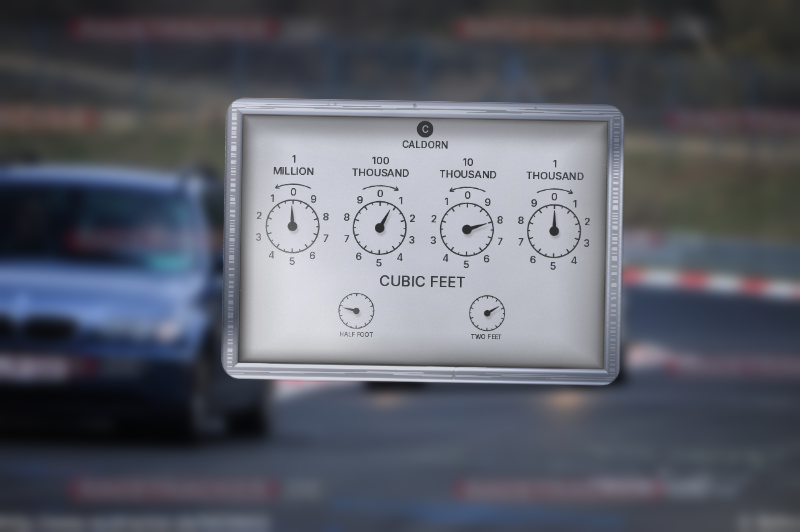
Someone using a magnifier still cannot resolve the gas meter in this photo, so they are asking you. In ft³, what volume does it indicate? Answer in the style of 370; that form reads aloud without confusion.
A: 8000
